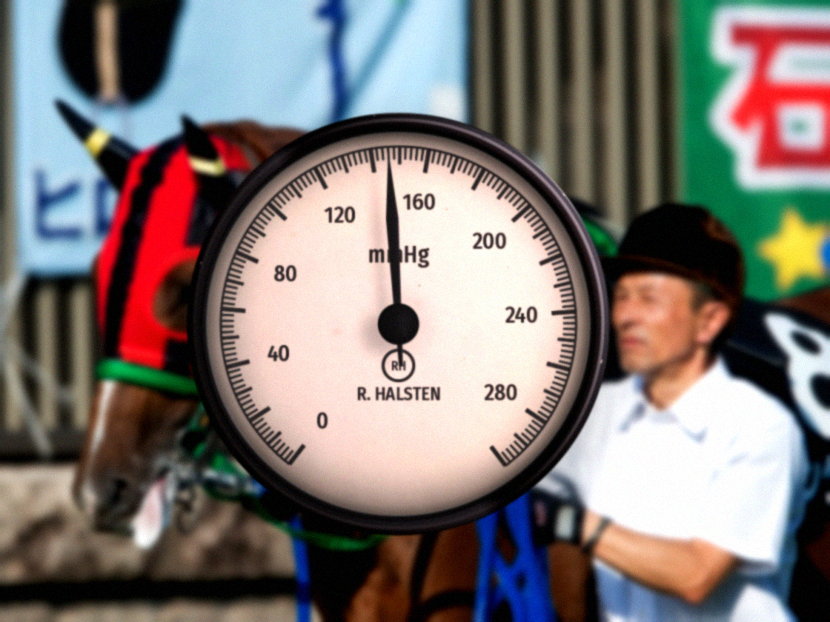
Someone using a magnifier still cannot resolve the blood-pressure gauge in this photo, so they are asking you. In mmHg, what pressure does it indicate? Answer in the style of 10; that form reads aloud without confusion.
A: 146
